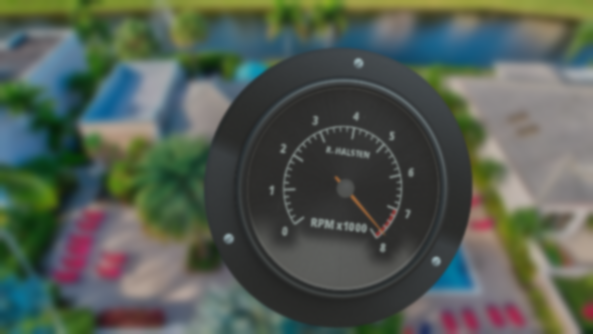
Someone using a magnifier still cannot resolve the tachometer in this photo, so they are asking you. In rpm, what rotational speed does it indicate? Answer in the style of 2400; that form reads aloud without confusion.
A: 7800
